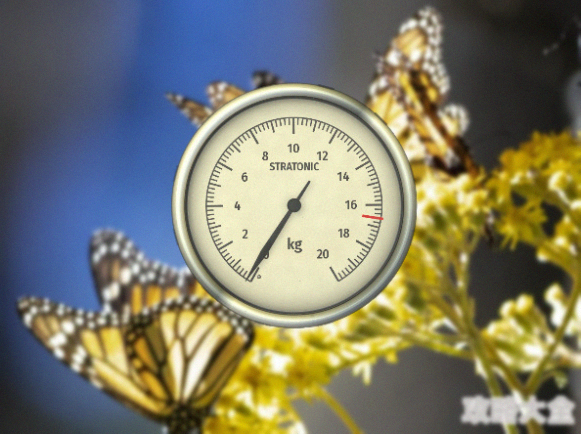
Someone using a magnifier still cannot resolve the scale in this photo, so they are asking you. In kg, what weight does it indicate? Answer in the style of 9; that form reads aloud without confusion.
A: 0.2
